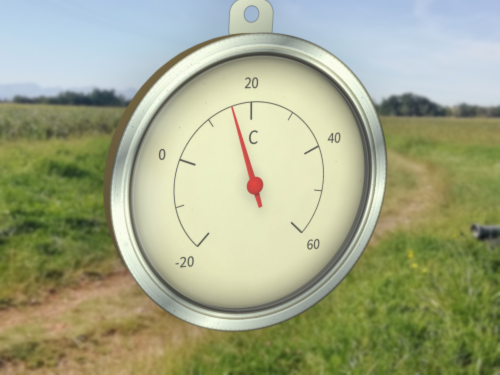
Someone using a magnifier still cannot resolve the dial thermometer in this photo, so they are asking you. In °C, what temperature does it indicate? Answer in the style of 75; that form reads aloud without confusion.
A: 15
